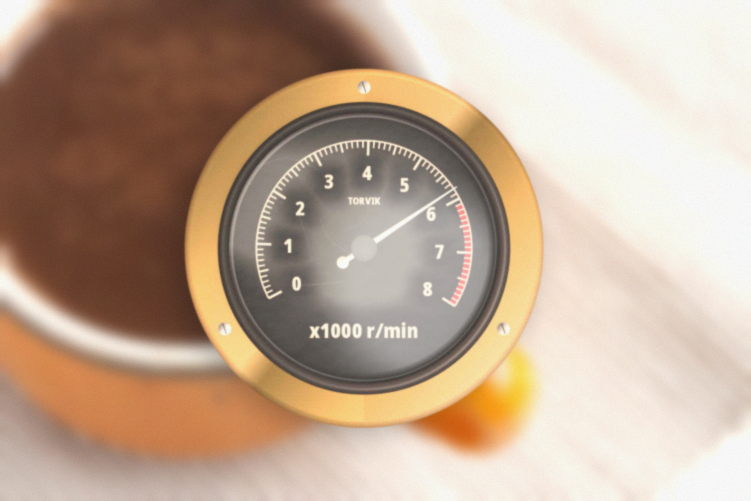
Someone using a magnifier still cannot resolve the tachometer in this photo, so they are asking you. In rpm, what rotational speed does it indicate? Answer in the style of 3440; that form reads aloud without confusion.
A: 5800
